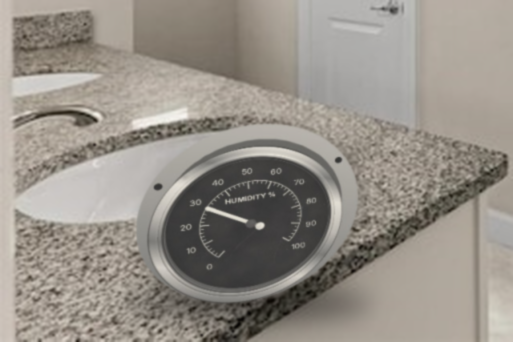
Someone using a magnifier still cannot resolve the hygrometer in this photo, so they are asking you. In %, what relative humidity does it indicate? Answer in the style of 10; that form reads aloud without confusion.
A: 30
